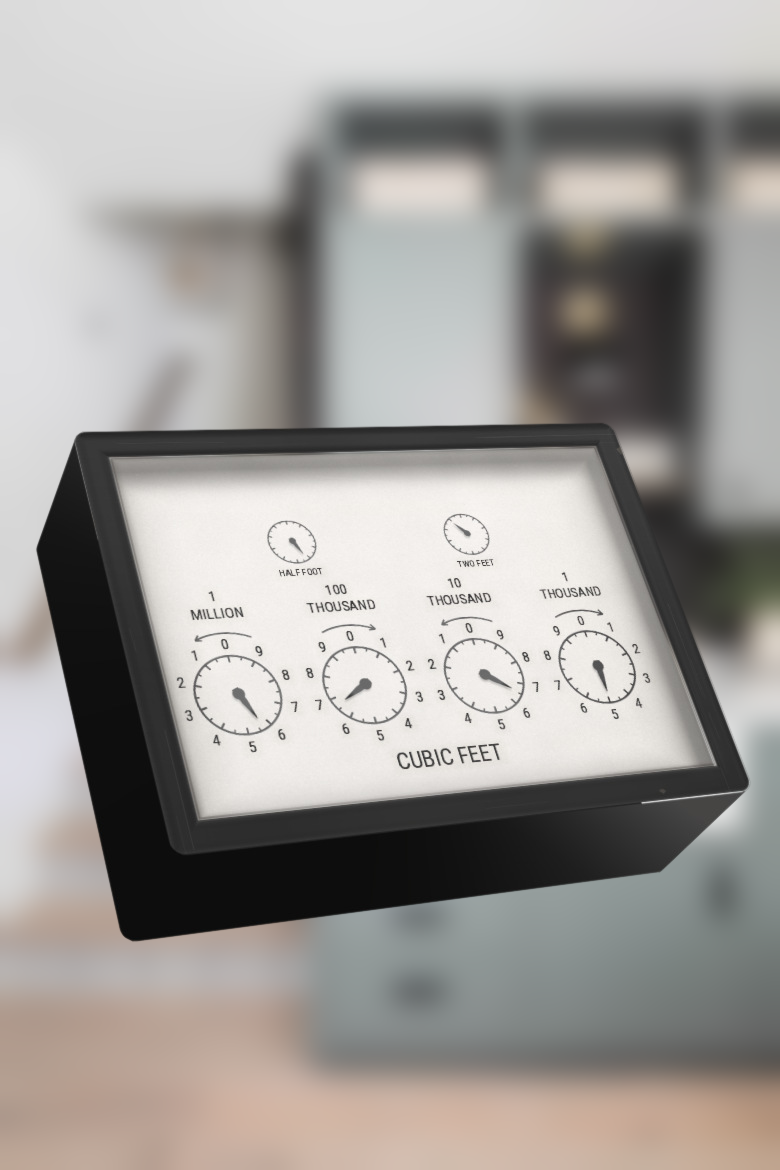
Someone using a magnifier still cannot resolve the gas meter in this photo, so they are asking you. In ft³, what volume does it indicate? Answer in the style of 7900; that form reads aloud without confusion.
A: 566500
